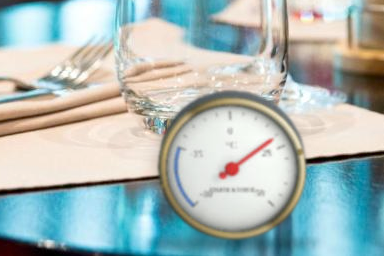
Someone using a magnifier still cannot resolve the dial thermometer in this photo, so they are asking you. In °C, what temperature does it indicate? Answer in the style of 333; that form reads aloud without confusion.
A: 20
